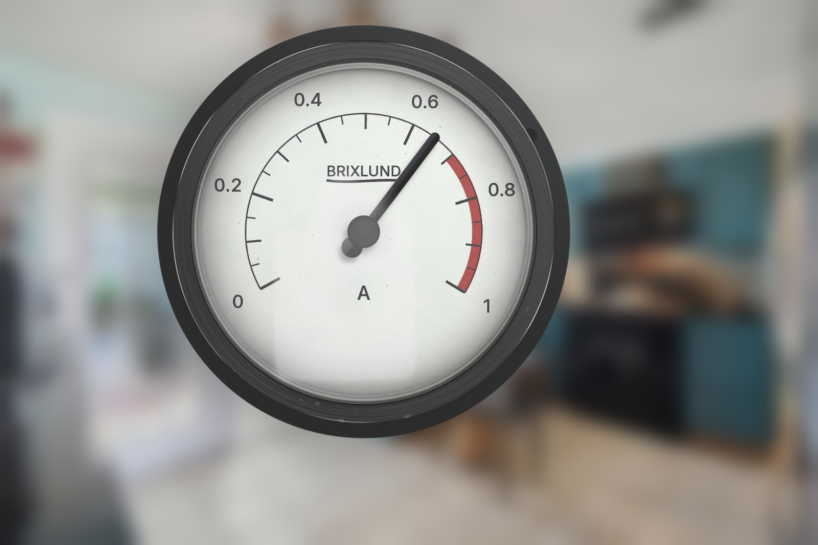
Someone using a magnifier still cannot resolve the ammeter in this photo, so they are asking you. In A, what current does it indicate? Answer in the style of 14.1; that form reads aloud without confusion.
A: 0.65
